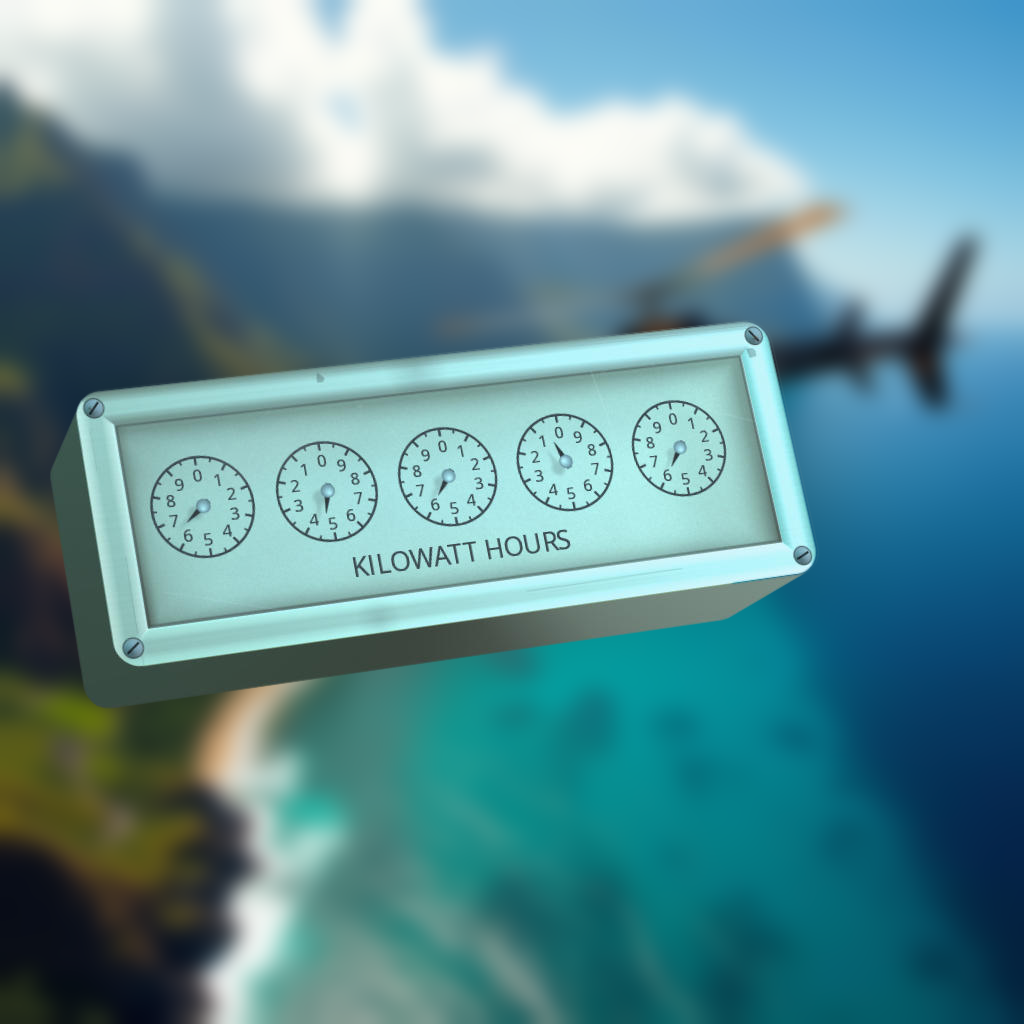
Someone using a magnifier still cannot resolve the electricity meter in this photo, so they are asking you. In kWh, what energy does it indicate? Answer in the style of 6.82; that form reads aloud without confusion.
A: 64606
